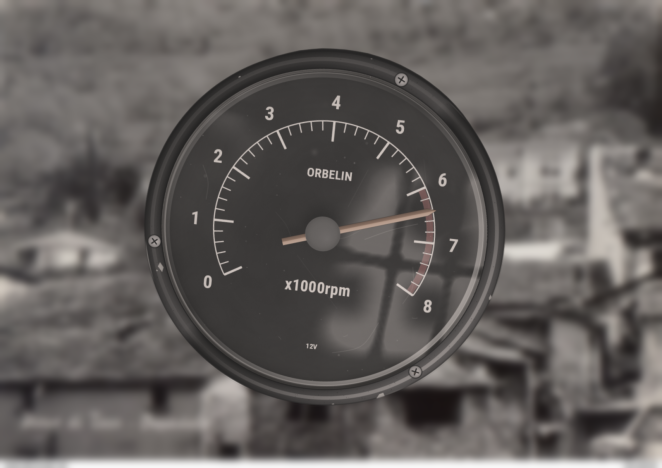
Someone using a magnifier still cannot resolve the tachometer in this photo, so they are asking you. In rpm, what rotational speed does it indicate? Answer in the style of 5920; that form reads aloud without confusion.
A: 6400
